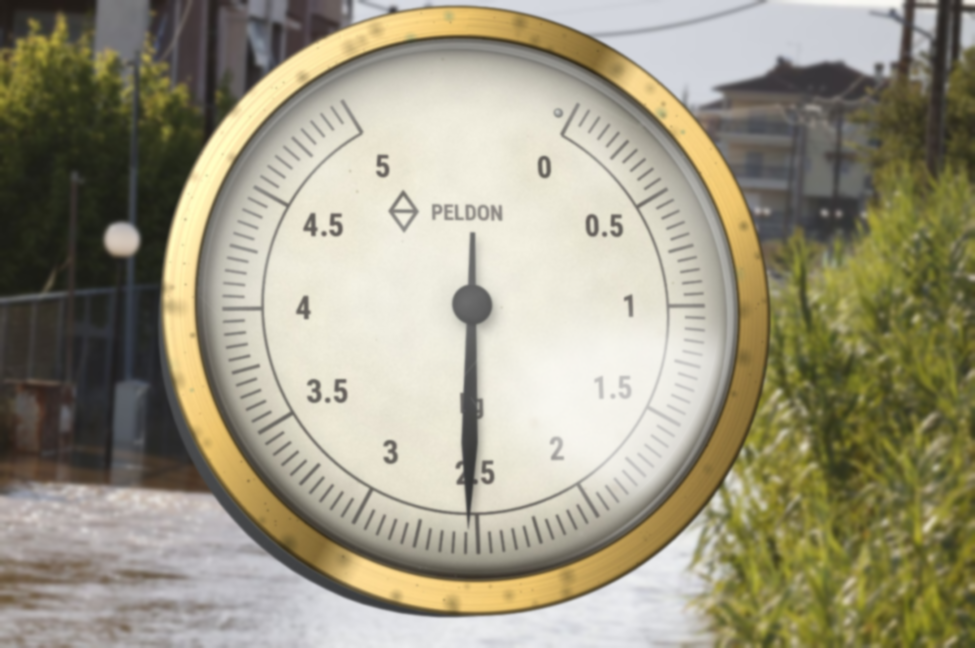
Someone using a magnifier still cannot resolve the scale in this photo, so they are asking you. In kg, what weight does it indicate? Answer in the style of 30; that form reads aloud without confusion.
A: 2.55
